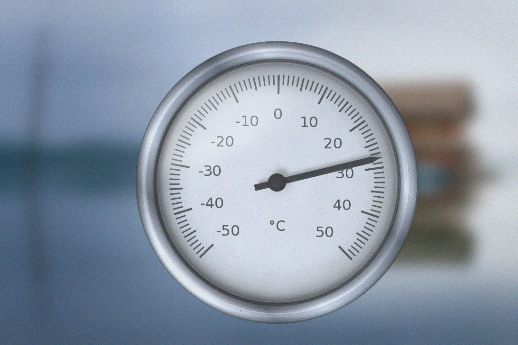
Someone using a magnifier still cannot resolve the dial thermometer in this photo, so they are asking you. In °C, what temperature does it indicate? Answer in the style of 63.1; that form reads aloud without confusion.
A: 28
